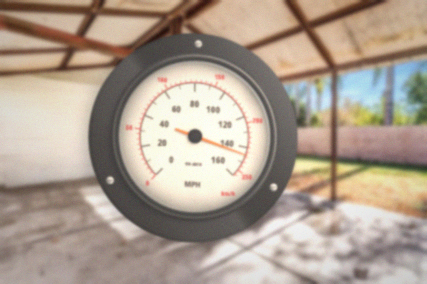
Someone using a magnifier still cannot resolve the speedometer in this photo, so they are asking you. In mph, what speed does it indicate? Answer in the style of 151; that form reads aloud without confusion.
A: 145
